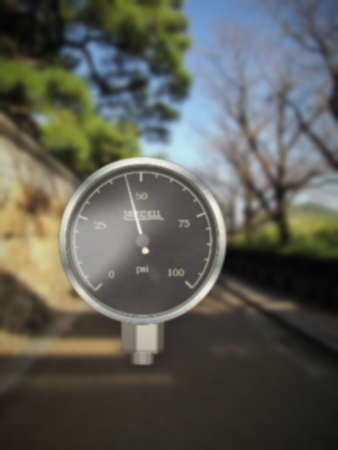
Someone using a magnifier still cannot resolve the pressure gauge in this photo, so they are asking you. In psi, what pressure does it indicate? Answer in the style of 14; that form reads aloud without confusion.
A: 45
